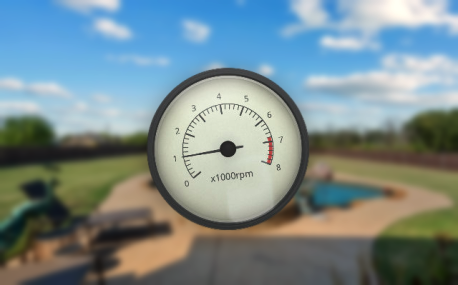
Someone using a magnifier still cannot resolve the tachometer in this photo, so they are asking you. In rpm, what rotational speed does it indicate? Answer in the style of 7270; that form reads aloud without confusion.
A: 1000
